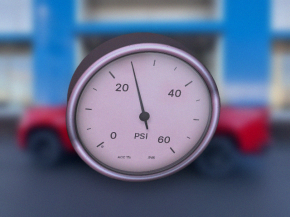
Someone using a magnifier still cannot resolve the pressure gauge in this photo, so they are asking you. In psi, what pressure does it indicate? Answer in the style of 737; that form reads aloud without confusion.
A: 25
